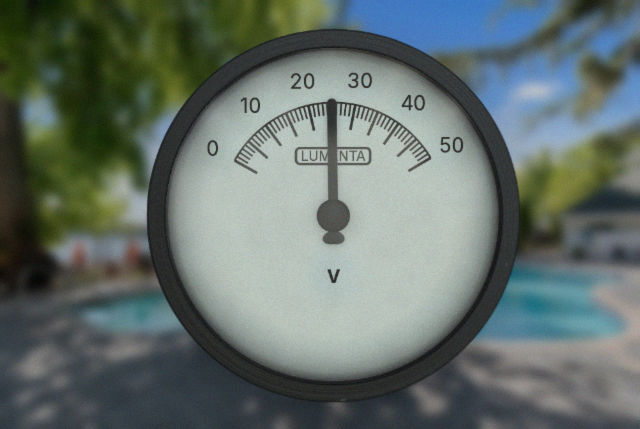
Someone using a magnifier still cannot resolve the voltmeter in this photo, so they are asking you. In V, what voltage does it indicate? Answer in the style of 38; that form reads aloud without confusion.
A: 25
